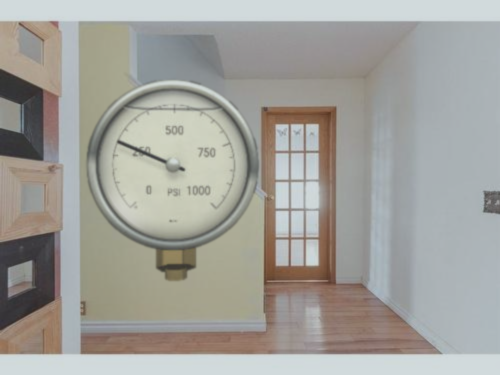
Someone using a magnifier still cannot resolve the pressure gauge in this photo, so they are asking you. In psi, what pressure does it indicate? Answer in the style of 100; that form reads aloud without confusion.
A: 250
